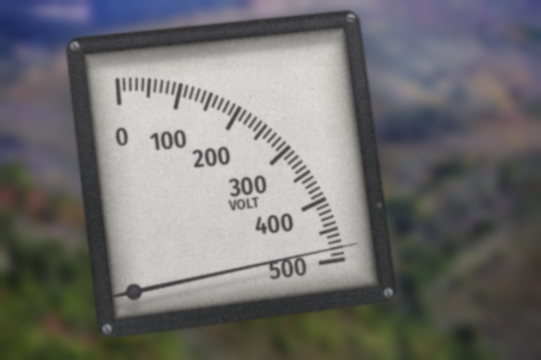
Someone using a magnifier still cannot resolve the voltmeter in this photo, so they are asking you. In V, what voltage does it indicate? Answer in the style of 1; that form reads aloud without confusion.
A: 480
